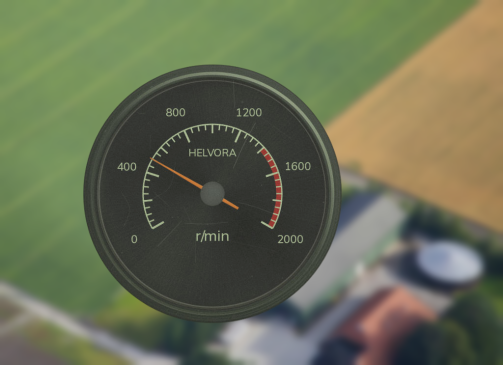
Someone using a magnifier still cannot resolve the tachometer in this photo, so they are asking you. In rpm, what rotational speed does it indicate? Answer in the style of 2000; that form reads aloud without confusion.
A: 500
